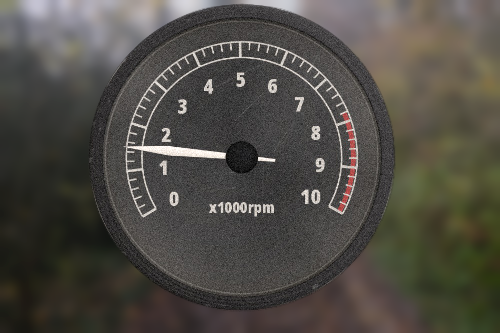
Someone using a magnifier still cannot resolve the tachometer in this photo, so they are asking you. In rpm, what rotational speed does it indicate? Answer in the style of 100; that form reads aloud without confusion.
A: 1500
